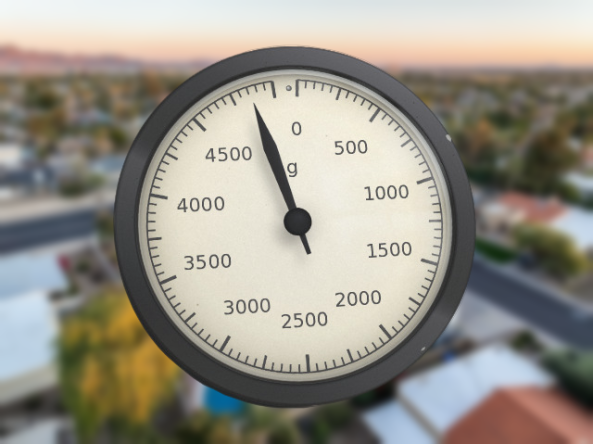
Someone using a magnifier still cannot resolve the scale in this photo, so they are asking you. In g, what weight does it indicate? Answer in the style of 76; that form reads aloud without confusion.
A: 4850
